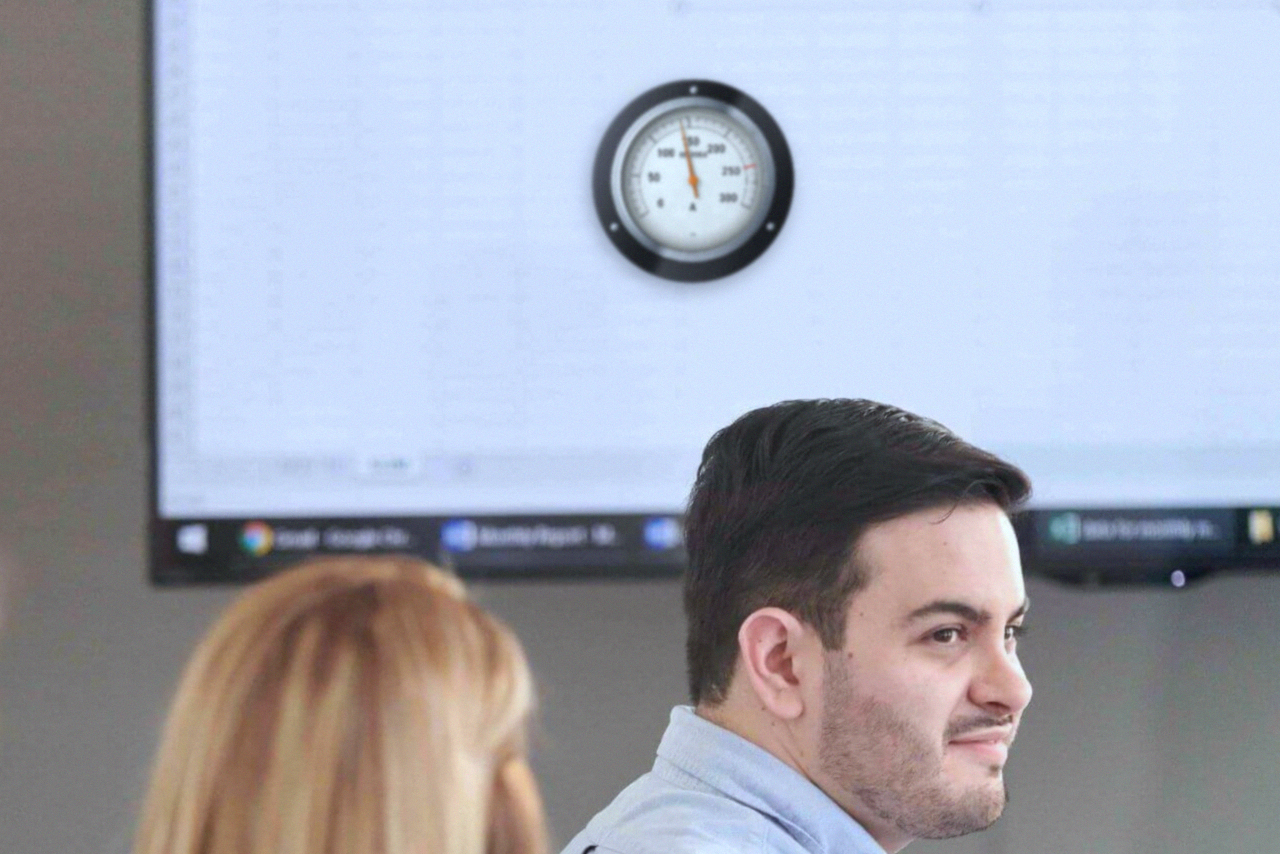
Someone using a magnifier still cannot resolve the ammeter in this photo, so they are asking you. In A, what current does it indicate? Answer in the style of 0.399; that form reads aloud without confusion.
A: 140
